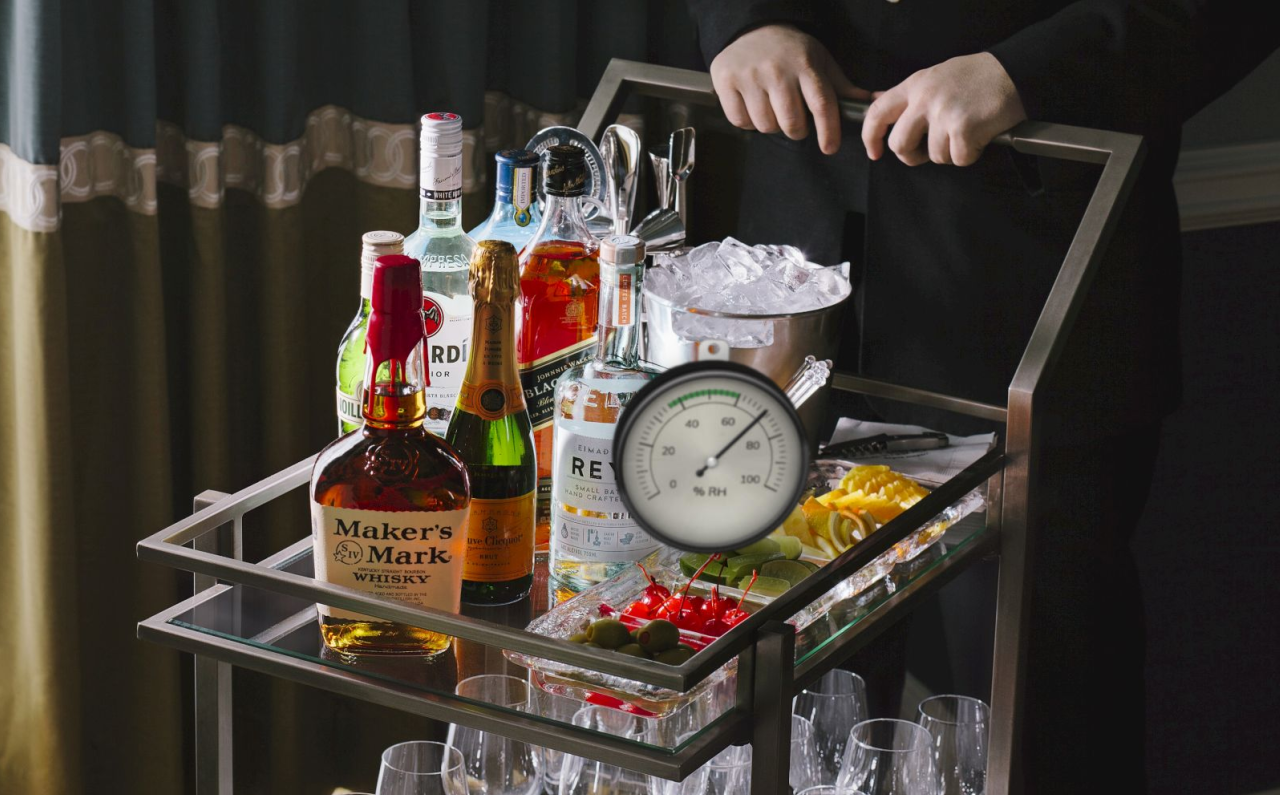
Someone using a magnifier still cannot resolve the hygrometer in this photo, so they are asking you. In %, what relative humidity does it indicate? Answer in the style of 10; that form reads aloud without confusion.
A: 70
